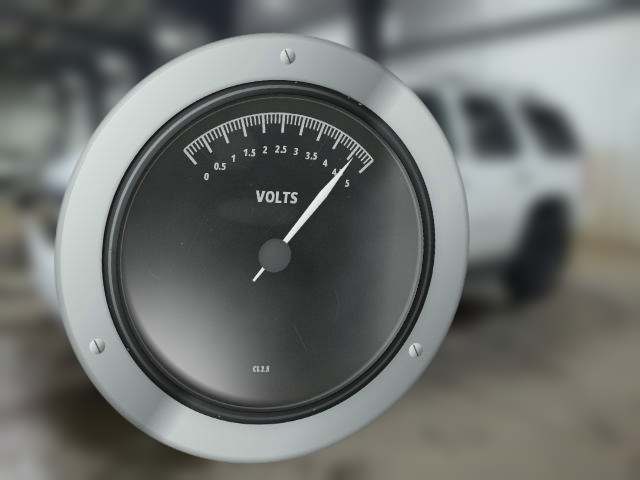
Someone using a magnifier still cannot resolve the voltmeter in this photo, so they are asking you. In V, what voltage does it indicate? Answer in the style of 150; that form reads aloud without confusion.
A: 4.5
